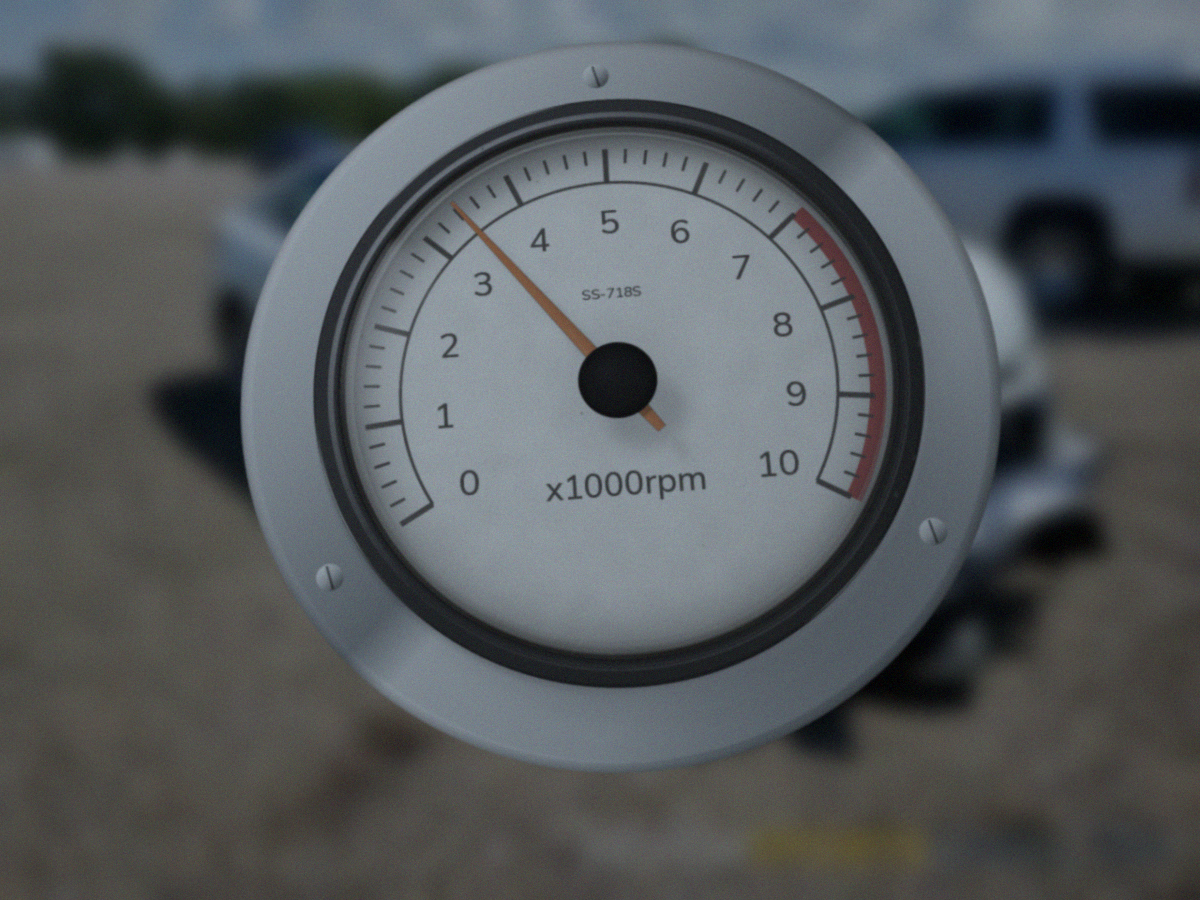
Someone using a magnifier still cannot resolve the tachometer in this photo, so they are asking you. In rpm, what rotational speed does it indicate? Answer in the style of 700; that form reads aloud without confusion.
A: 3400
